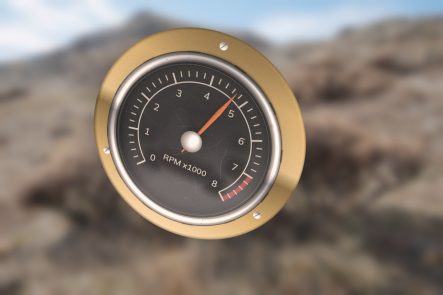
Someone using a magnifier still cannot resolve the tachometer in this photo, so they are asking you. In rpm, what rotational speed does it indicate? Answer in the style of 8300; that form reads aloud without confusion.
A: 4700
